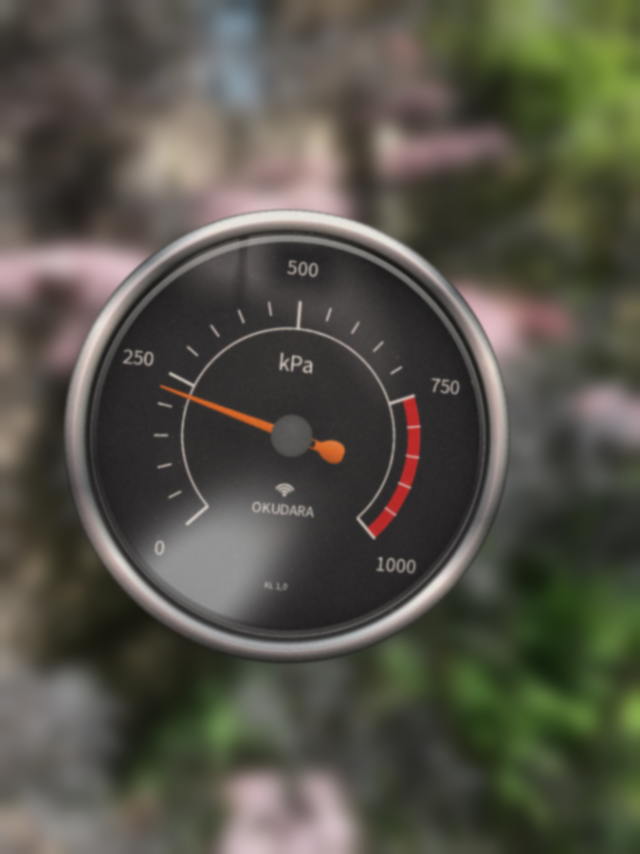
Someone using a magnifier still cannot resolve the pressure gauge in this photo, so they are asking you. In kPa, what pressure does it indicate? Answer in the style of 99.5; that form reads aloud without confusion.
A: 225
